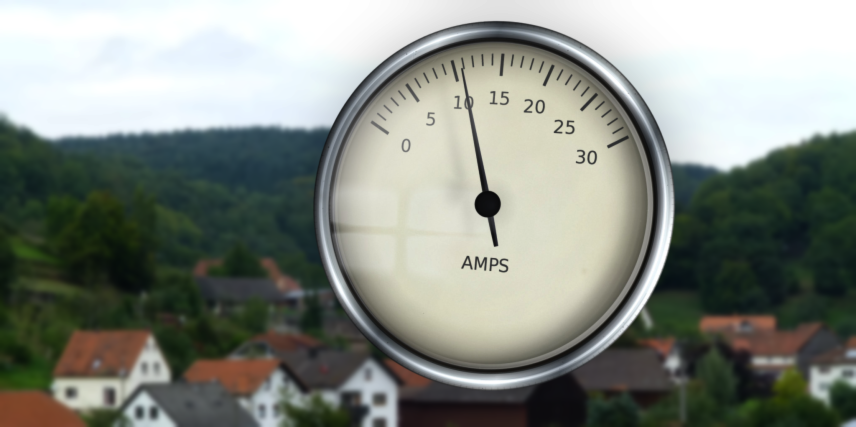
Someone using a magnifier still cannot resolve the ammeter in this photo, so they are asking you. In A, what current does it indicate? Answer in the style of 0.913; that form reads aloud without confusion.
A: 11
